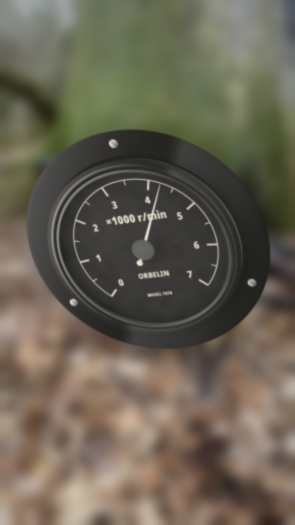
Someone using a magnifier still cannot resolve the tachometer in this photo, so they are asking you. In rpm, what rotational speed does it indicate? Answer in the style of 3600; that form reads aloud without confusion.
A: 4250
